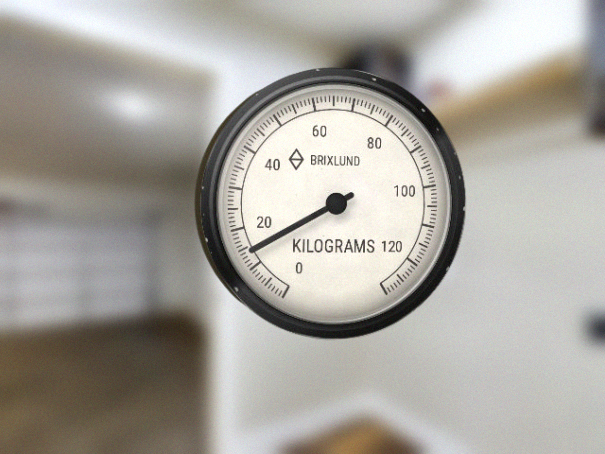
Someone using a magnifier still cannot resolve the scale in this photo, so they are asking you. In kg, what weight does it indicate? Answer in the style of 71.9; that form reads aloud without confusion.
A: 14
